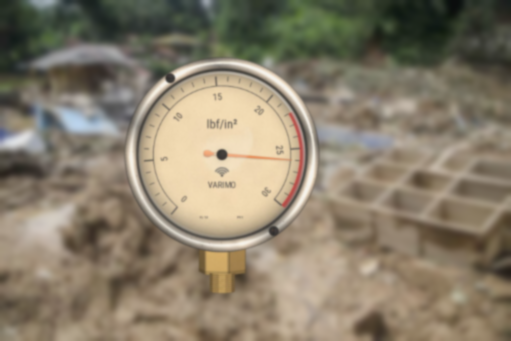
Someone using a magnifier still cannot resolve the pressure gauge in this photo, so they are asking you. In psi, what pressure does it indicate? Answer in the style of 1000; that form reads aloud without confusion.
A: 26
